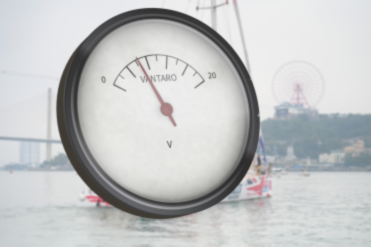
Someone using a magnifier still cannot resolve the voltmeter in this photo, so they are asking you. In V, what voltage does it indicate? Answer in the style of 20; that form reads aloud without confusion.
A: 6
